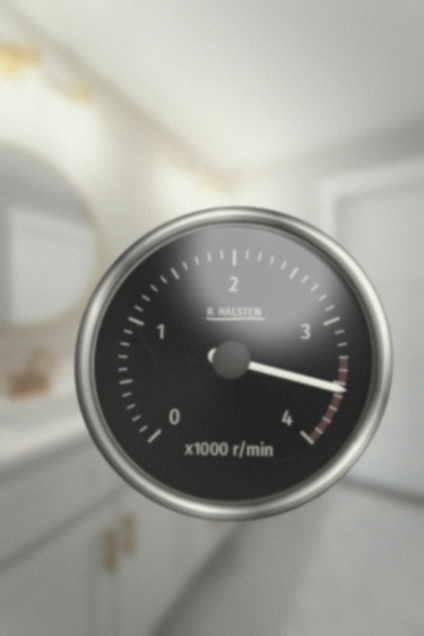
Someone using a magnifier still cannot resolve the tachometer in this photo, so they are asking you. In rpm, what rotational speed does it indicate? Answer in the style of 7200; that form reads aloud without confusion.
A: 3550
